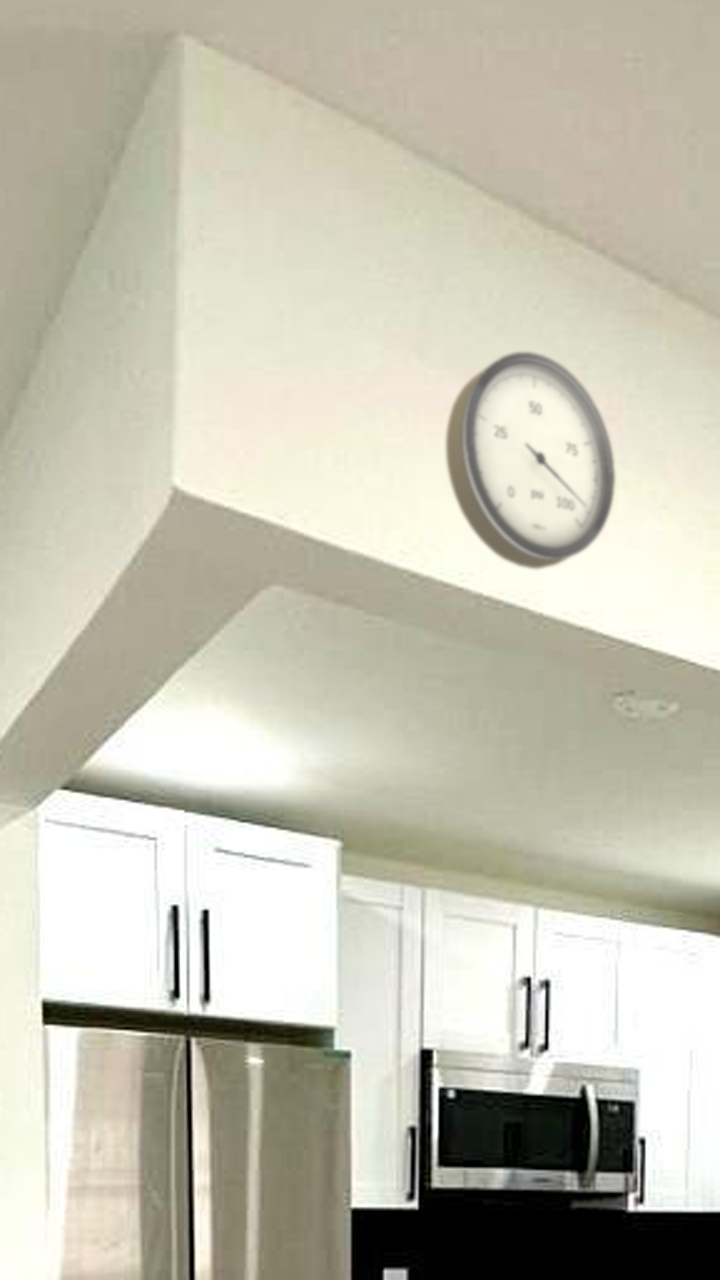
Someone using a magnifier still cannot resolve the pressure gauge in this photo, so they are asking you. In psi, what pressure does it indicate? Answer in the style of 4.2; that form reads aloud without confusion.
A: 95
